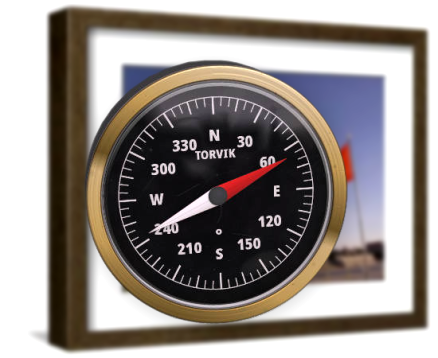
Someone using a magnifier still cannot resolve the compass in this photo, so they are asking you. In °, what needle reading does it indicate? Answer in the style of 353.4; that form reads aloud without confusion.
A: 65
